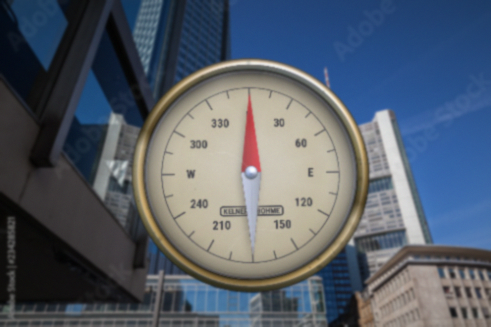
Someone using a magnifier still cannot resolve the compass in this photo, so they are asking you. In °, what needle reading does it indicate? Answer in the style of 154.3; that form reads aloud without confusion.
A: 0
